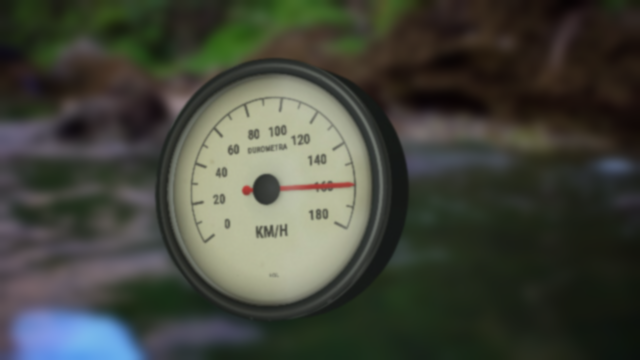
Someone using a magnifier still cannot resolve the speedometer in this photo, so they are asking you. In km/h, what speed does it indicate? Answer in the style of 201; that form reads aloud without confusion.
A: 160
